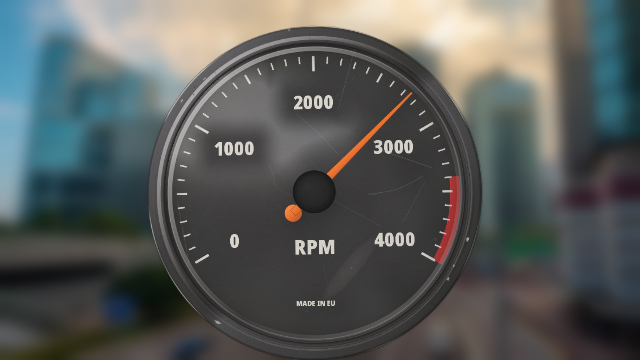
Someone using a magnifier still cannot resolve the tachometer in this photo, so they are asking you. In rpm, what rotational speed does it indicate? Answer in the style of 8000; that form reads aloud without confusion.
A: 2750
